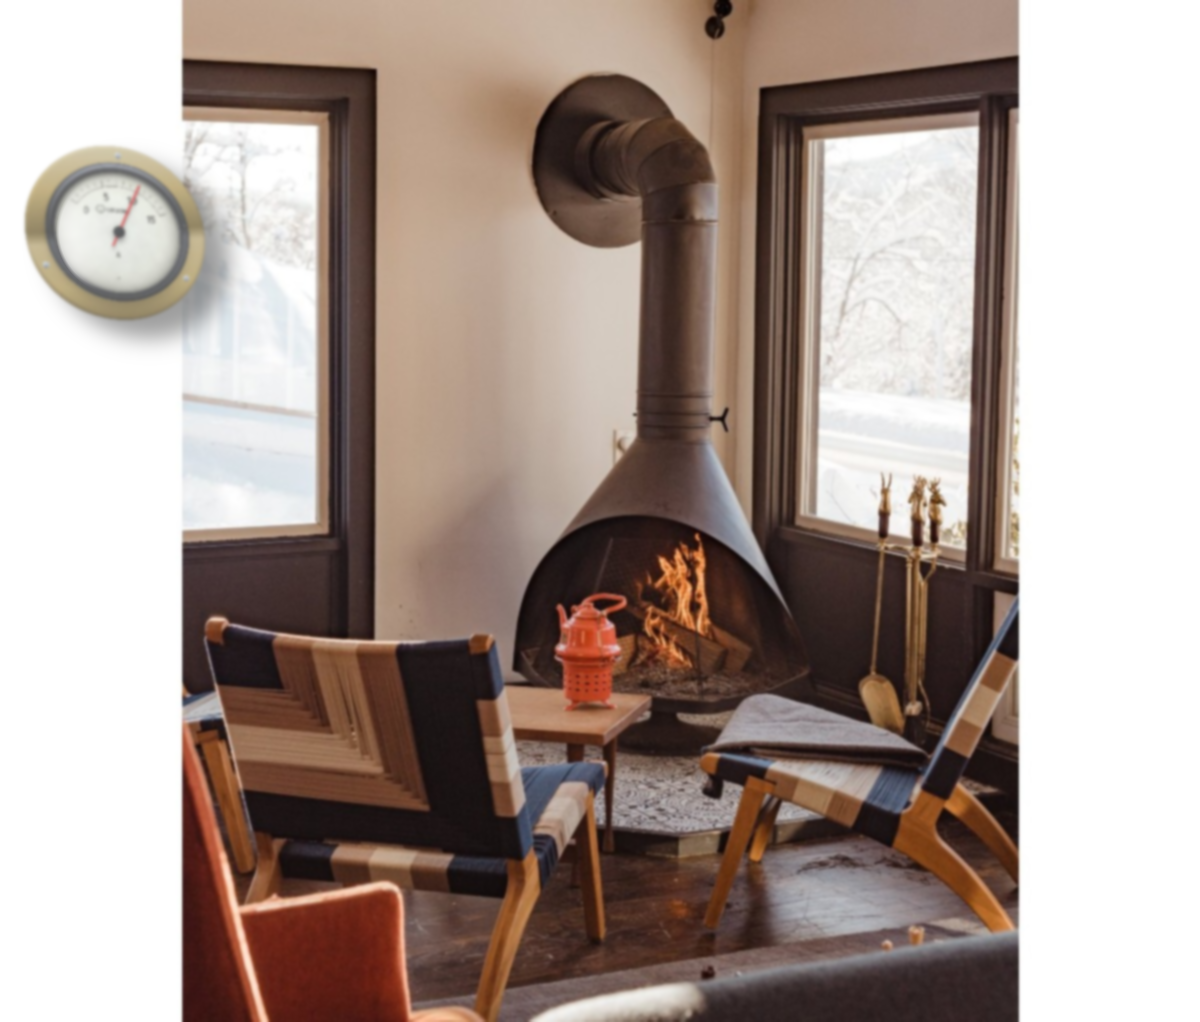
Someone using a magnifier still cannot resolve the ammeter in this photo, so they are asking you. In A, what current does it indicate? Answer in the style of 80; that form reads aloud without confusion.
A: 10
